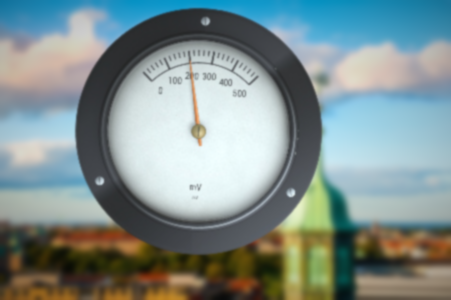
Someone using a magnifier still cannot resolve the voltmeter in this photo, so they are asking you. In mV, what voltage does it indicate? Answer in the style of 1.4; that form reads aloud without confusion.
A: 200
